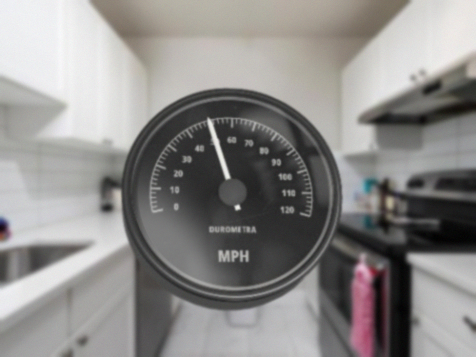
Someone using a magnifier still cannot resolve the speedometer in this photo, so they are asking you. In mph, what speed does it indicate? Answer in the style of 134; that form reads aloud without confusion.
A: 50
